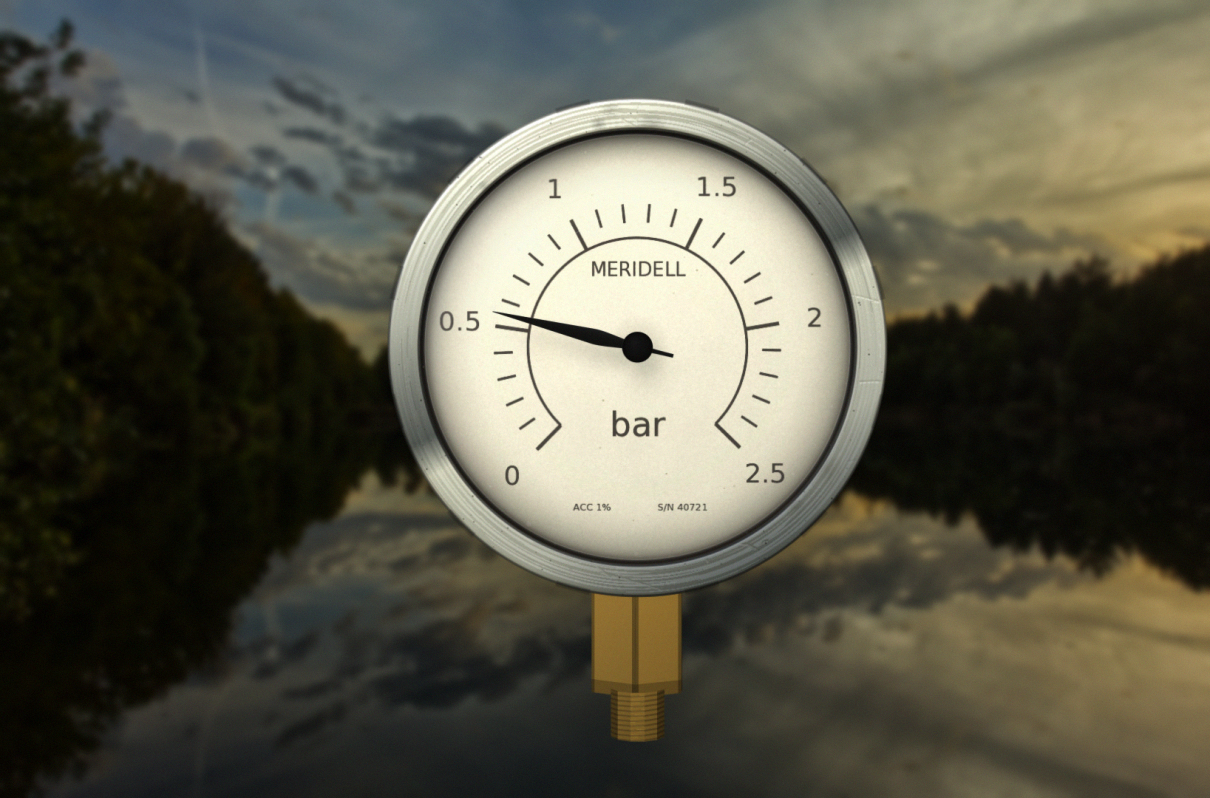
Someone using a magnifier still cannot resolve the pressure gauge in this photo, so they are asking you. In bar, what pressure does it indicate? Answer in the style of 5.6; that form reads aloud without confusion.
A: 0.55
